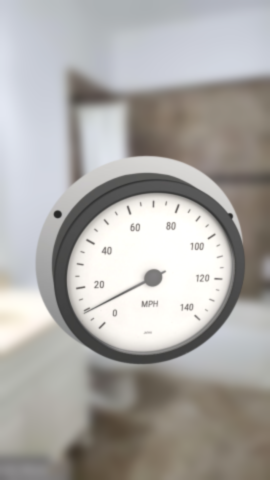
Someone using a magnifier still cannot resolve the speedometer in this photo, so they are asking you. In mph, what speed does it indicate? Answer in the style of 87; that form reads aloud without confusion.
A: 10
